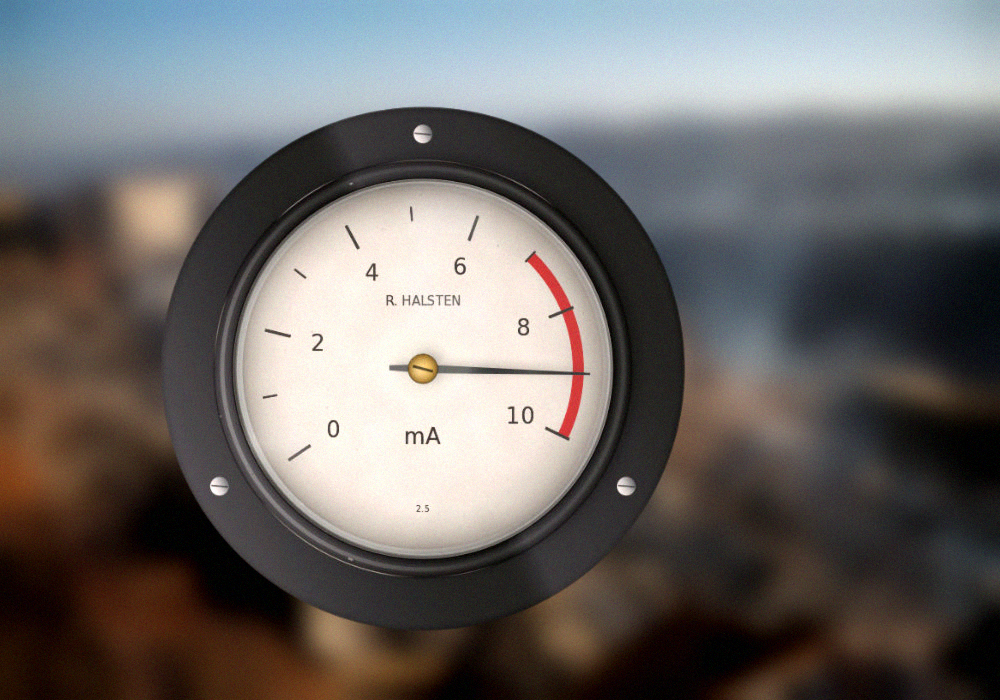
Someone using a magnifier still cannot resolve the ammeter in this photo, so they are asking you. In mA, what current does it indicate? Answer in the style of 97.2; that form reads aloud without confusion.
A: 9
